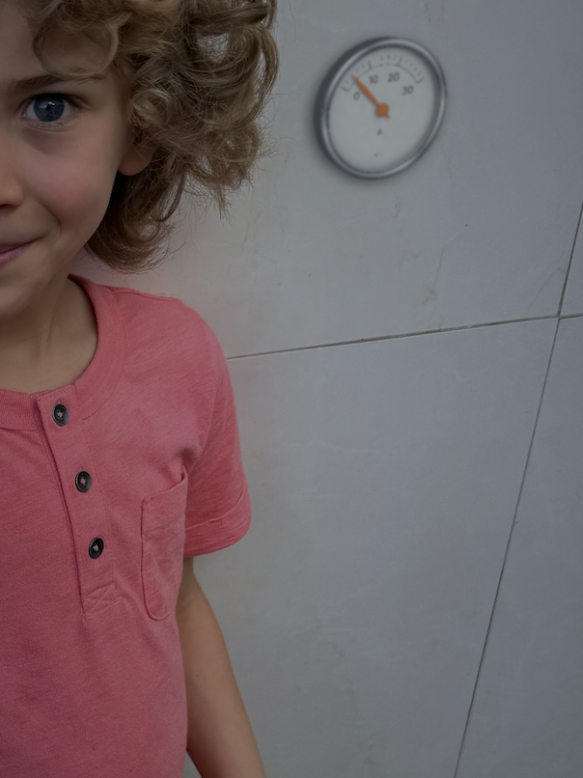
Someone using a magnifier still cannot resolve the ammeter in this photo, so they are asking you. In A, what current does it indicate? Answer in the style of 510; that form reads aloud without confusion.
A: 4
